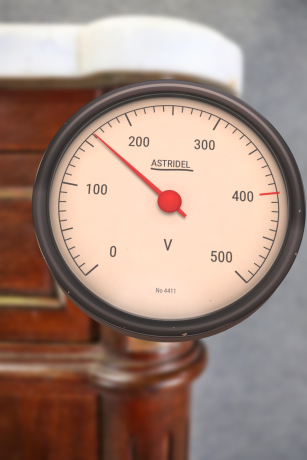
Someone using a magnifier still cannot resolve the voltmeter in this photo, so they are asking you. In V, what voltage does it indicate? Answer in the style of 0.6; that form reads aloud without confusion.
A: 160
